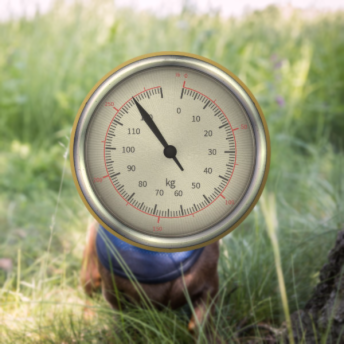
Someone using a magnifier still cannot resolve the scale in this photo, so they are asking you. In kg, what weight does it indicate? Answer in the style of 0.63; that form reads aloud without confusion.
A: 120
